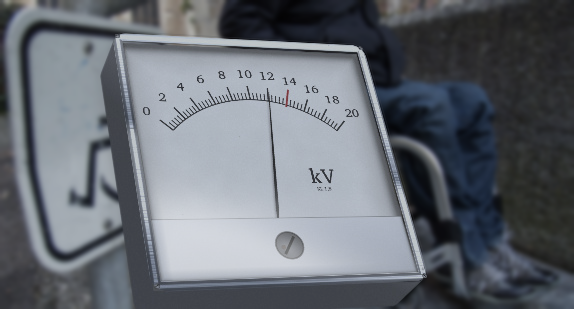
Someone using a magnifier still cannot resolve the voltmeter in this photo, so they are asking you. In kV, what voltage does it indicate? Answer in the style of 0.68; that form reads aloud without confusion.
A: 12
